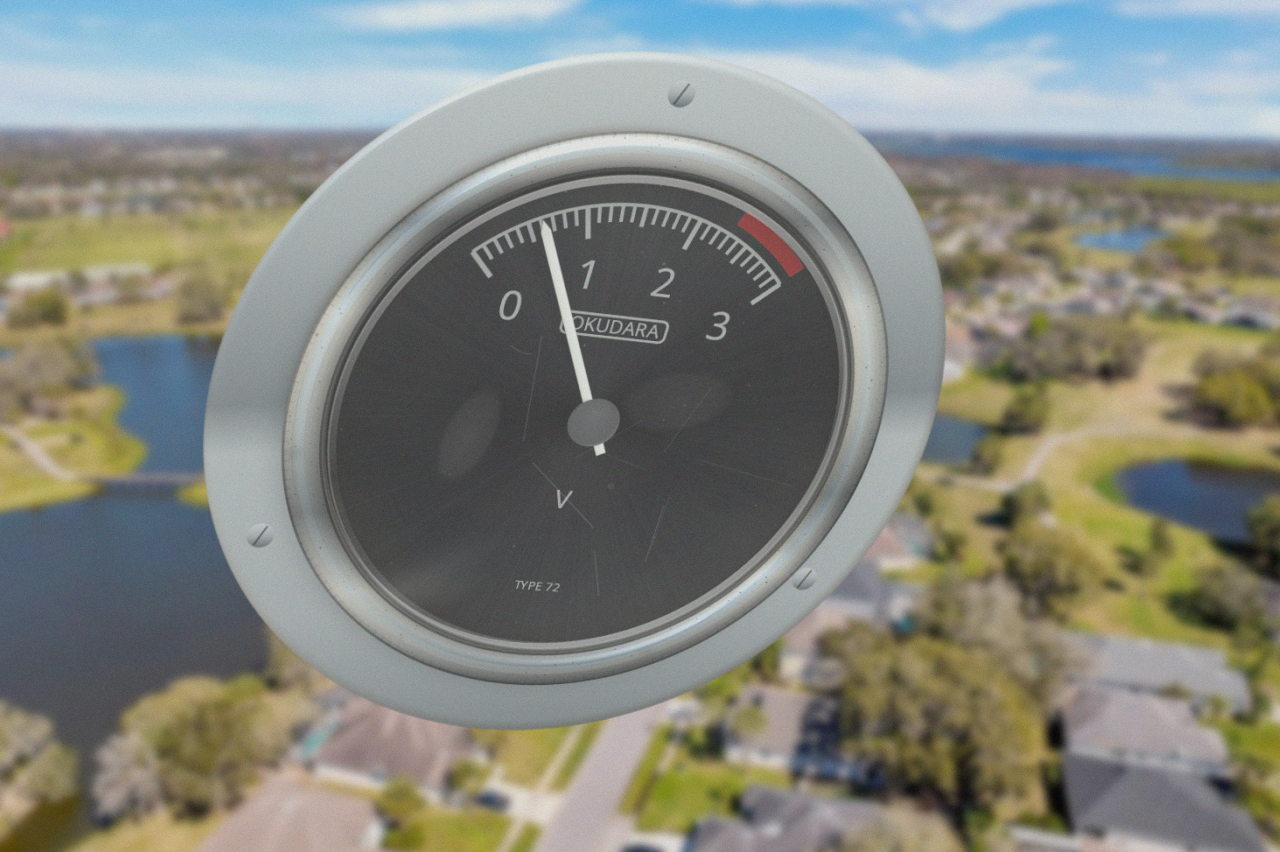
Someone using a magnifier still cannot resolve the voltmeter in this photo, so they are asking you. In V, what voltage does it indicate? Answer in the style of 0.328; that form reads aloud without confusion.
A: 0.6
